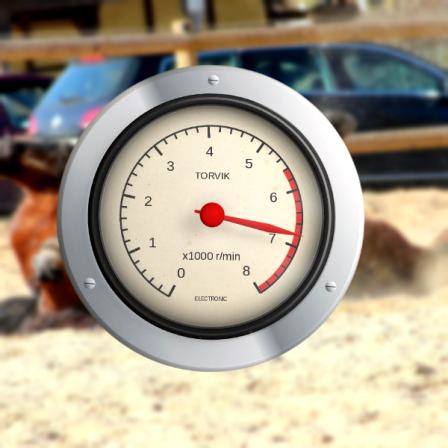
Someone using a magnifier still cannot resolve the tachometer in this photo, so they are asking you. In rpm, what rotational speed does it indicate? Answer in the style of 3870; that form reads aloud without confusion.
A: 6800
